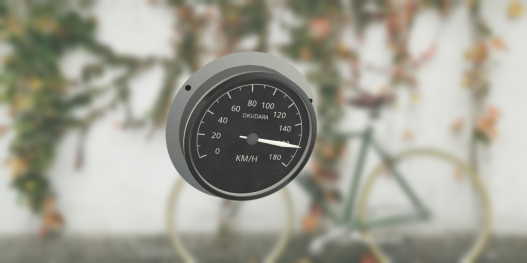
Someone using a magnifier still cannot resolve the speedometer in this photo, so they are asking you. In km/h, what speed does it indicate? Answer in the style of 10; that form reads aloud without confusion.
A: 160
